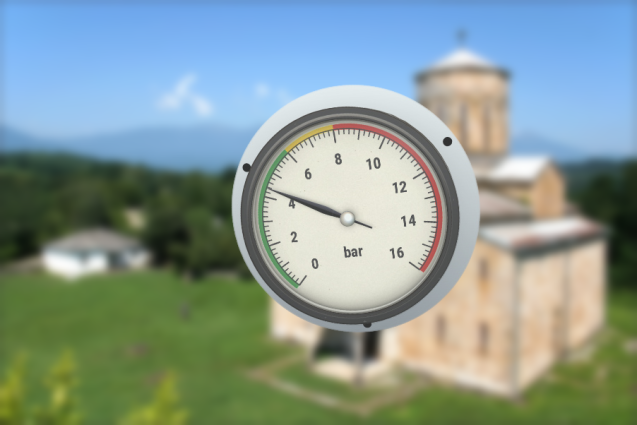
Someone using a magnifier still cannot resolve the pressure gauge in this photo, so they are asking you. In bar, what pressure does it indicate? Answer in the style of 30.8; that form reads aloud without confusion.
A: 4.4
